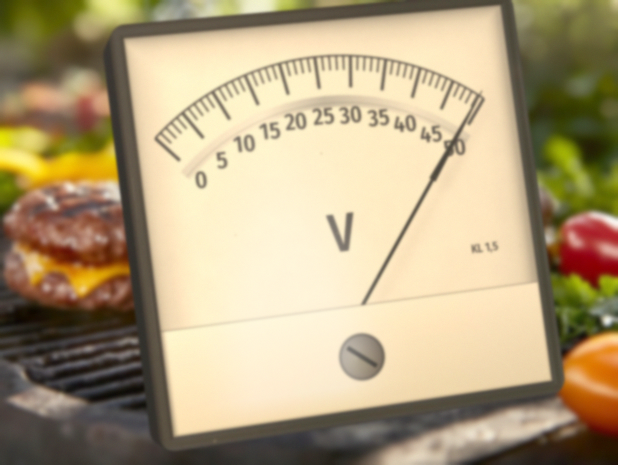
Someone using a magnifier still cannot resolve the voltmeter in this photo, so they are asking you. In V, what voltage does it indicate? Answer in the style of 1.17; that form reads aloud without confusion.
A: 49
